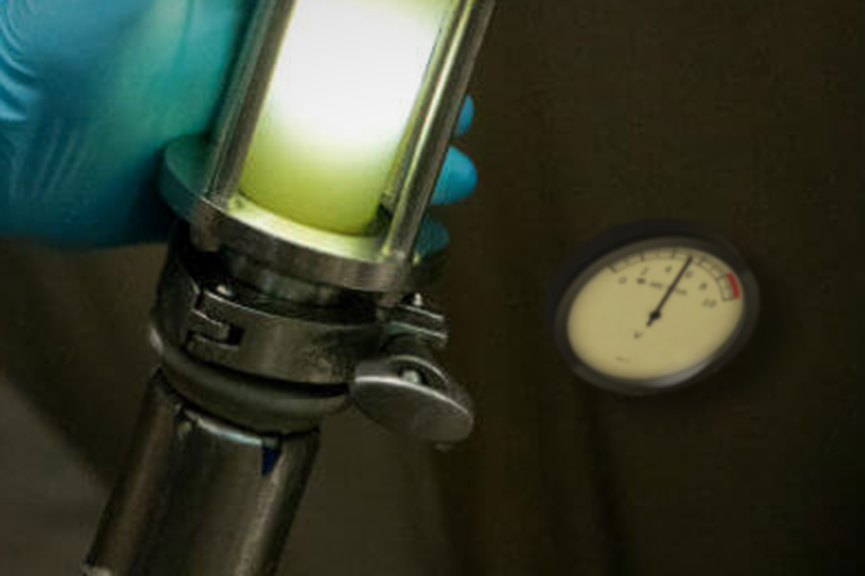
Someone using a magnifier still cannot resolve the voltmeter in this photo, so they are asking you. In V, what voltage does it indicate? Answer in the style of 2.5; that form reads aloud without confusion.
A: 5
